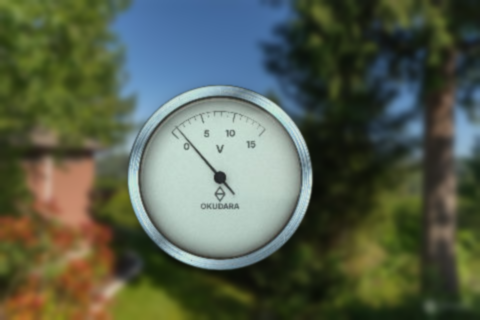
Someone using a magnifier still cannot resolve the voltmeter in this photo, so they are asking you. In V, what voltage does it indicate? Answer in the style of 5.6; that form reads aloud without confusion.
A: 1
